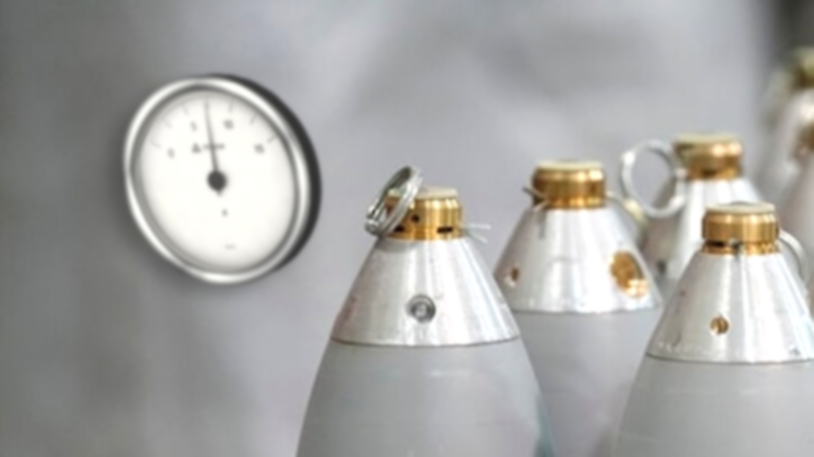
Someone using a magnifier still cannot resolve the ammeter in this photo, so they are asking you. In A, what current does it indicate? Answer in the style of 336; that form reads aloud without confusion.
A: 7.5
